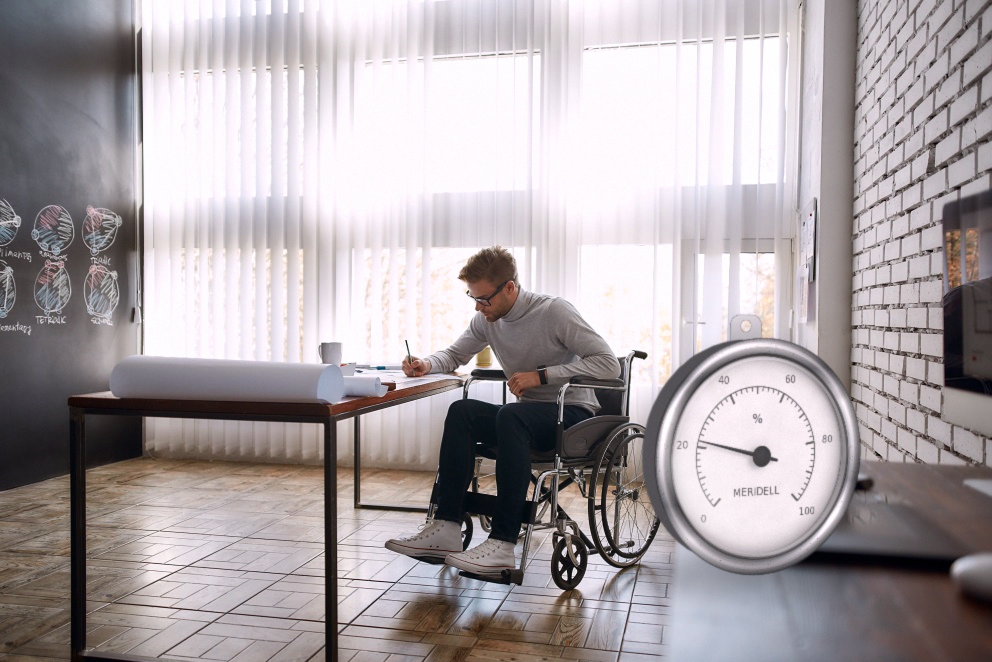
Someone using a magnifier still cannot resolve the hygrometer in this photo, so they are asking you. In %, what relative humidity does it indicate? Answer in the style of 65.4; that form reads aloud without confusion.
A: 22
